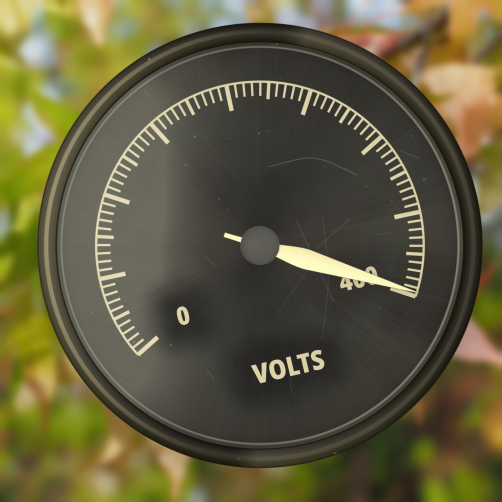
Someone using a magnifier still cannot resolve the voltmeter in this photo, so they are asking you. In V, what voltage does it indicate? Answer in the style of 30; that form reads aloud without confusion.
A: 397.5
